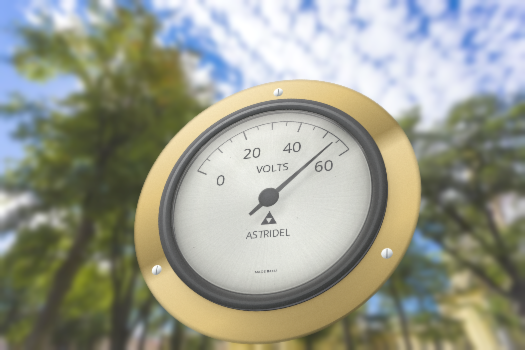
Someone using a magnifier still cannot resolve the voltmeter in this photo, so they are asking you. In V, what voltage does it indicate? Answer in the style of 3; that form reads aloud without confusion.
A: 55
